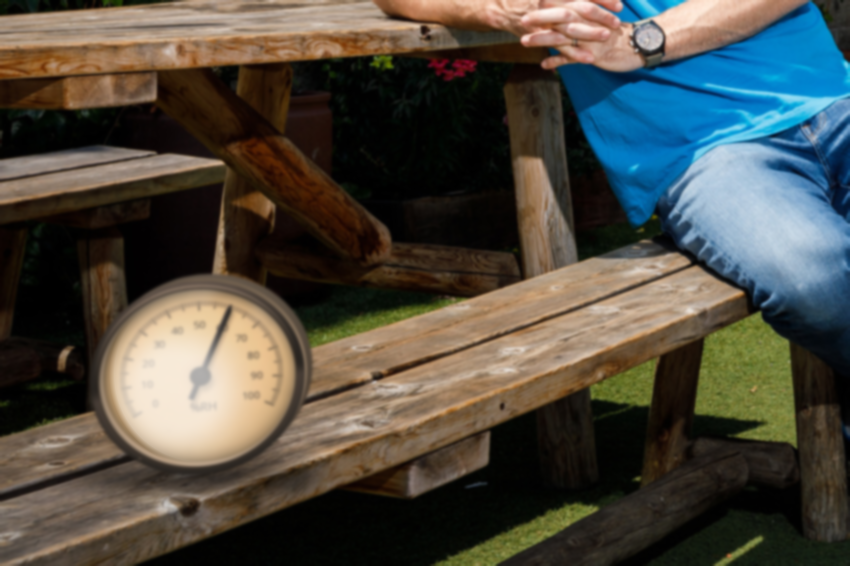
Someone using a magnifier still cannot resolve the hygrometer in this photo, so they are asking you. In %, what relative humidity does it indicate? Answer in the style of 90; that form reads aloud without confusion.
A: 60
